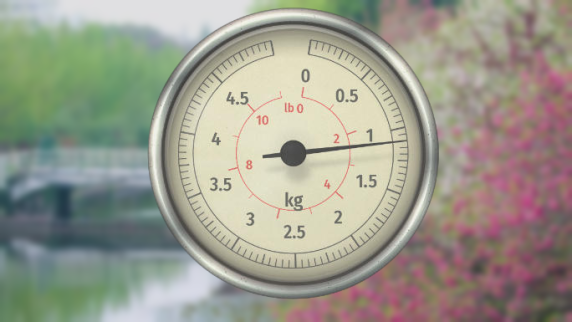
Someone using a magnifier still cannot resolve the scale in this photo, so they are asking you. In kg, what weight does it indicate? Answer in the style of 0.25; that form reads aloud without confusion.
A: 1.1
